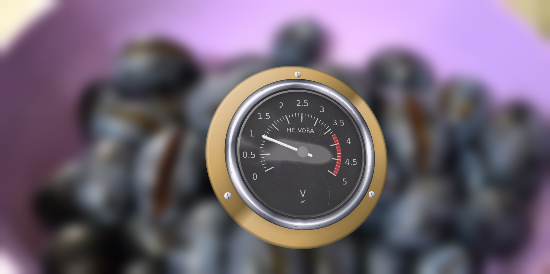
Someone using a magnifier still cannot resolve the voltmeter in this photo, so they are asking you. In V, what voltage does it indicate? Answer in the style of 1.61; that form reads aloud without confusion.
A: 1
